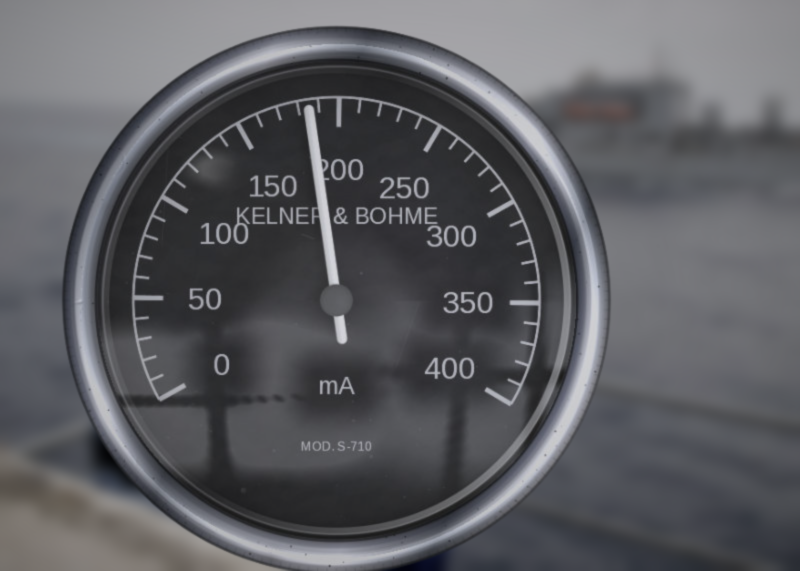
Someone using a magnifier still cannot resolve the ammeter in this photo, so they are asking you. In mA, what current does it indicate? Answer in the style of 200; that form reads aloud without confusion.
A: 185
